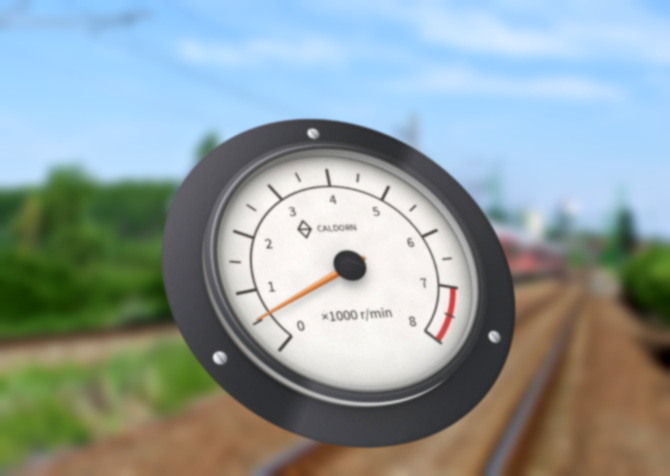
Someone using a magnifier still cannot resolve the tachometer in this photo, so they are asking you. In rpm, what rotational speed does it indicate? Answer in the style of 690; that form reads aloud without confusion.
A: 500
